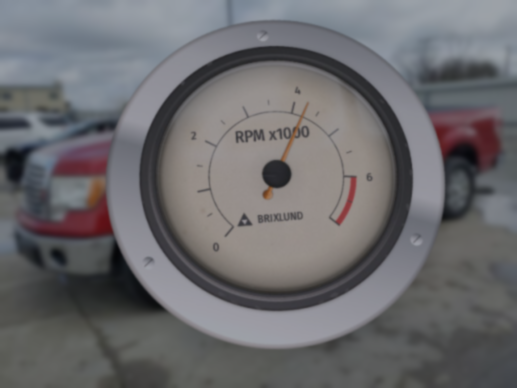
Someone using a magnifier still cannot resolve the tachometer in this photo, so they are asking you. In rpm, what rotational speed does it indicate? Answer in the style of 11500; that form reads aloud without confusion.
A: 4250
